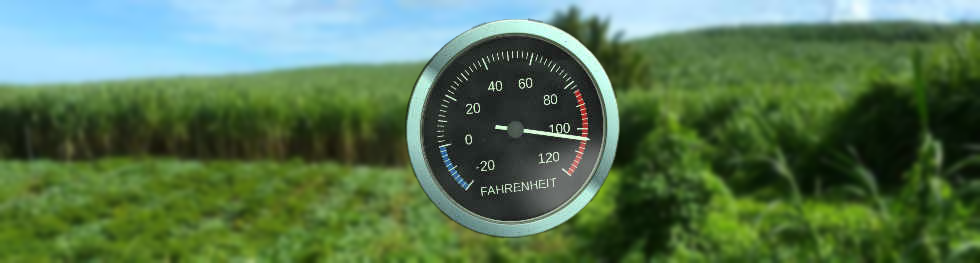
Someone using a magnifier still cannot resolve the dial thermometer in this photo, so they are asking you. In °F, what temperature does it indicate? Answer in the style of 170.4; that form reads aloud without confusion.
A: 104
